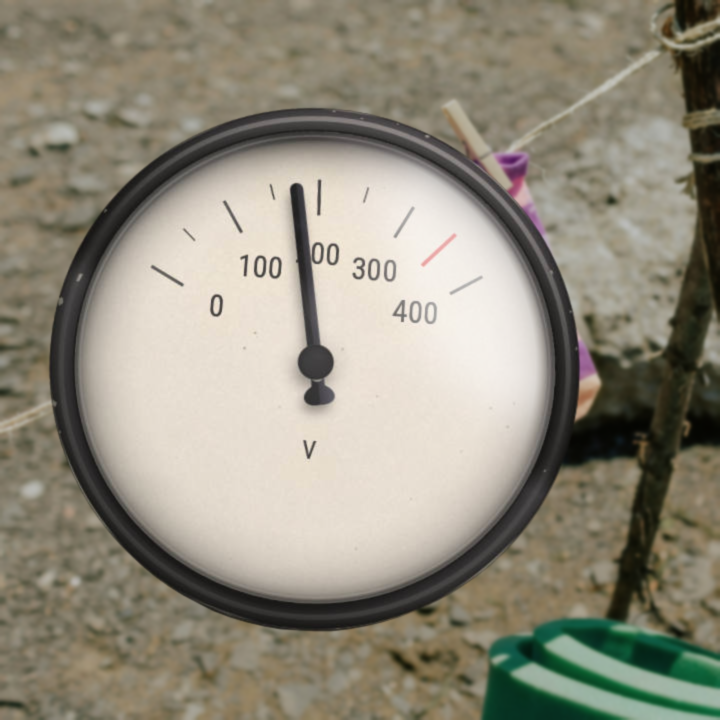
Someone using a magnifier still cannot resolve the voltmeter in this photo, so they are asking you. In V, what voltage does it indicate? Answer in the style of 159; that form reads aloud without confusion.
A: 175
